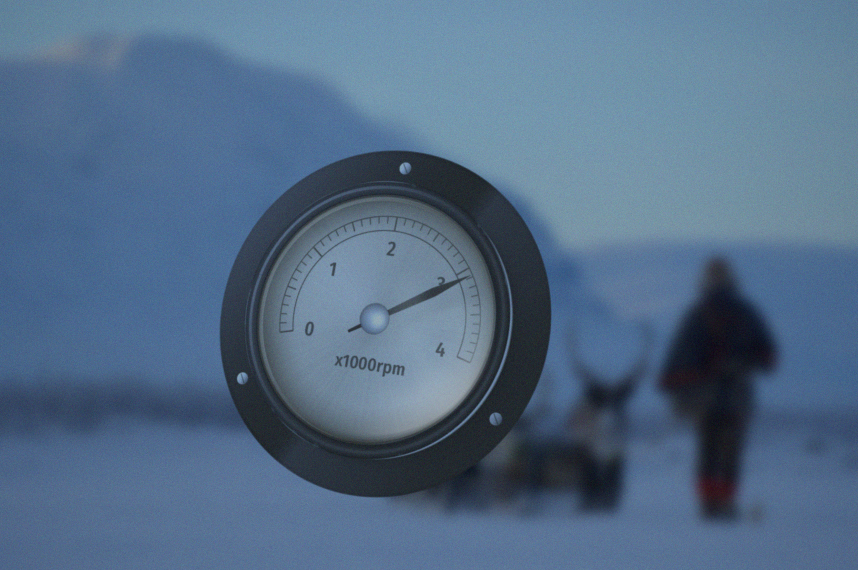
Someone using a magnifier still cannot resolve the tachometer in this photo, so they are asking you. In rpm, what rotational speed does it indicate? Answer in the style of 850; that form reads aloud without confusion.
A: 3100
